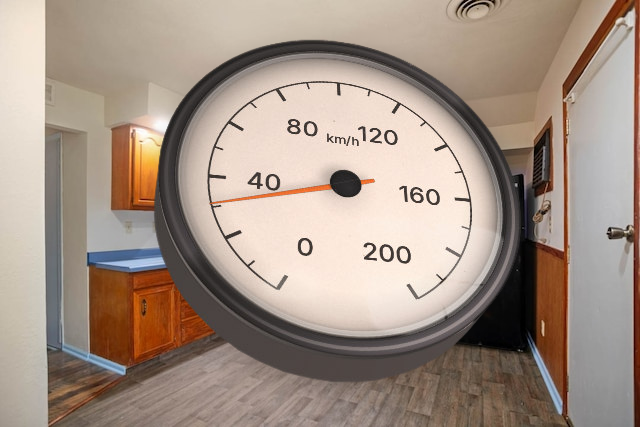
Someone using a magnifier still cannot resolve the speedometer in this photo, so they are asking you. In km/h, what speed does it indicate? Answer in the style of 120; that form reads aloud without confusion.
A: 30
